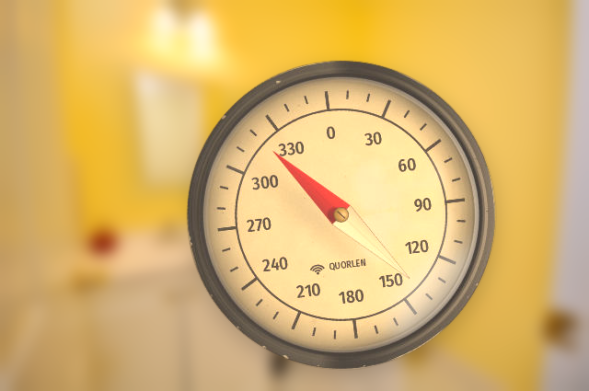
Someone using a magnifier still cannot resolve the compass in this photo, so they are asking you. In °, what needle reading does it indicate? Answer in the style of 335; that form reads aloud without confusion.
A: 320
